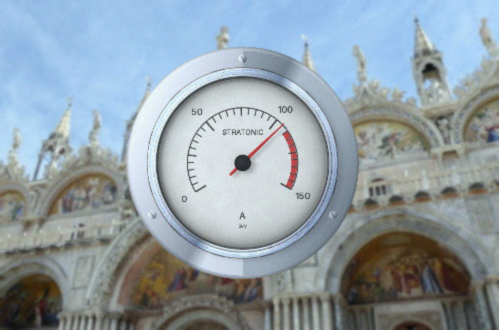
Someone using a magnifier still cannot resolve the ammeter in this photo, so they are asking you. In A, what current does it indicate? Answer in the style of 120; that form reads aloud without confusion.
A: 105
